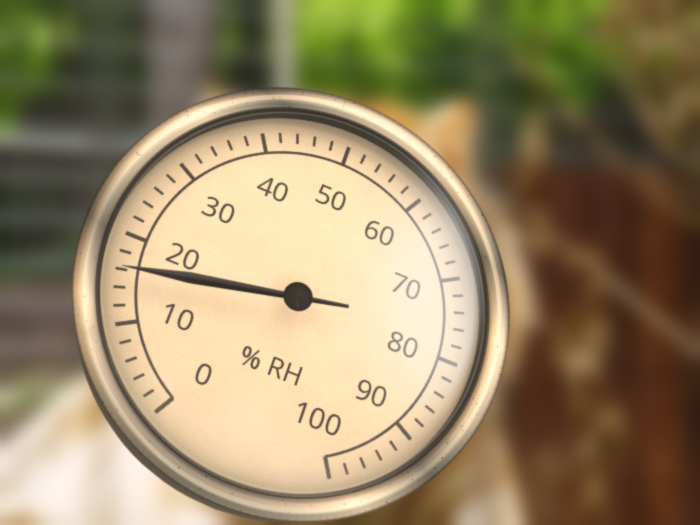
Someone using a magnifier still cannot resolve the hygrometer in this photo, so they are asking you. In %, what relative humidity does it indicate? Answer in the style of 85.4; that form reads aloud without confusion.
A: 16
